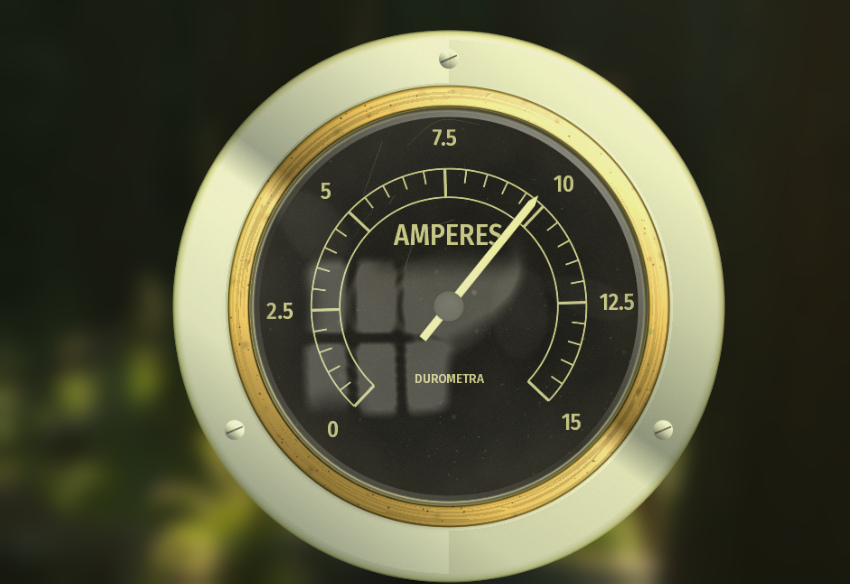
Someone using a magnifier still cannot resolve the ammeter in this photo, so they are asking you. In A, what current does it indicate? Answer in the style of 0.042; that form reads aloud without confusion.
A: 9.75
